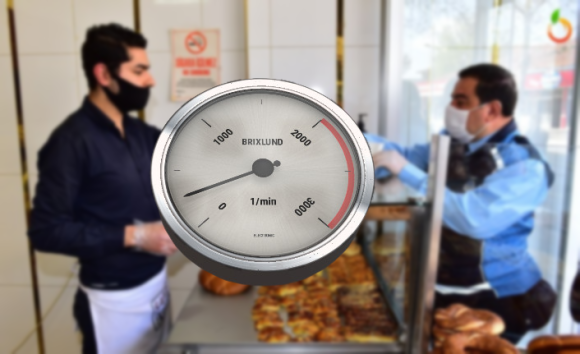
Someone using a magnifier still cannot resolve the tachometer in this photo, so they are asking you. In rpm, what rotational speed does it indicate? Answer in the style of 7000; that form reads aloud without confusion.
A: 250
